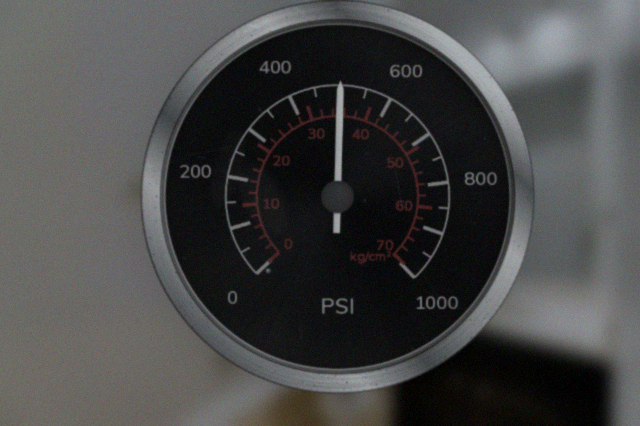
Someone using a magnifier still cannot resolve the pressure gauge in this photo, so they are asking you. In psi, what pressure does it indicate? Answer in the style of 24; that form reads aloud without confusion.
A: 500
